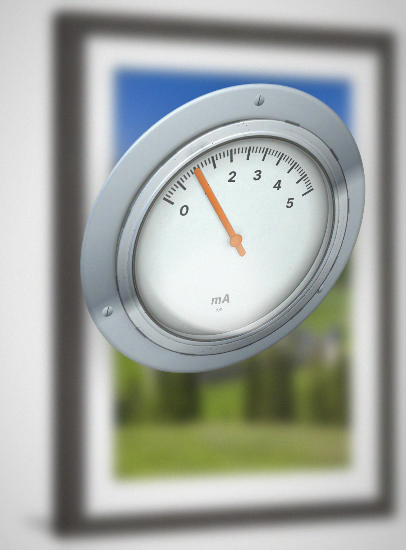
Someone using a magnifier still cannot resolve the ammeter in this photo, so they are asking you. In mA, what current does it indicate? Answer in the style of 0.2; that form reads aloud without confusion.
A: 1
